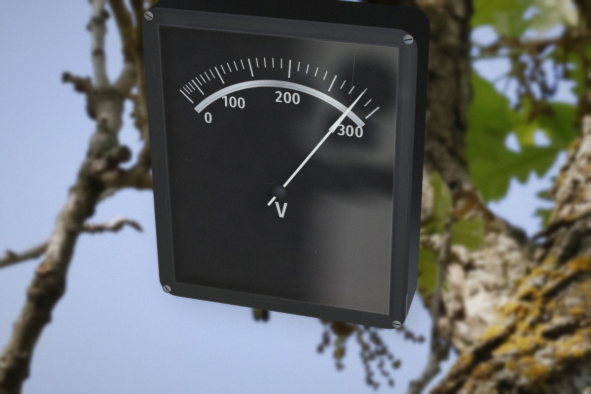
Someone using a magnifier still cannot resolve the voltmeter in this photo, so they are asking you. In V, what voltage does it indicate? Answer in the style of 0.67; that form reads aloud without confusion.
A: 280
